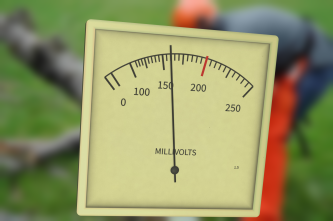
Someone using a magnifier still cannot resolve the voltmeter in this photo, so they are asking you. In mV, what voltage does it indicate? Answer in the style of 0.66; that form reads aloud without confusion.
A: 160
